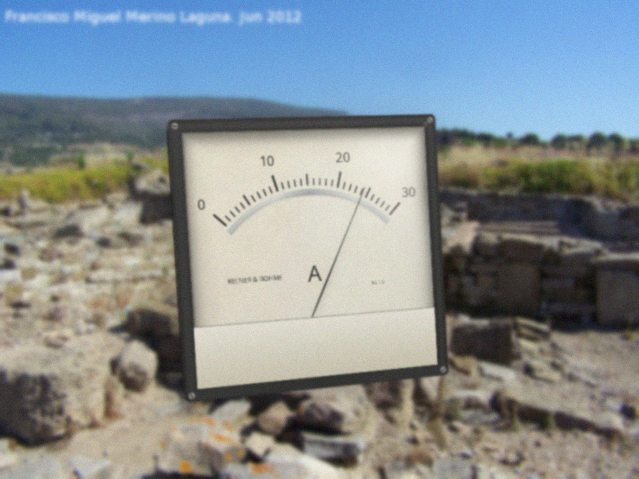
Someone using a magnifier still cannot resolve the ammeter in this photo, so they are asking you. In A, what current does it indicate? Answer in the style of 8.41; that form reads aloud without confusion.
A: 24
